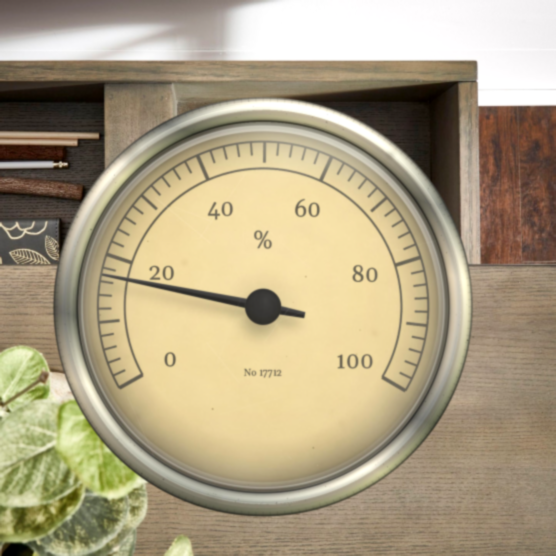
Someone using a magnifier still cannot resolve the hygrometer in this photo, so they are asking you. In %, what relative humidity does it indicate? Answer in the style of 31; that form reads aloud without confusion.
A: 17
